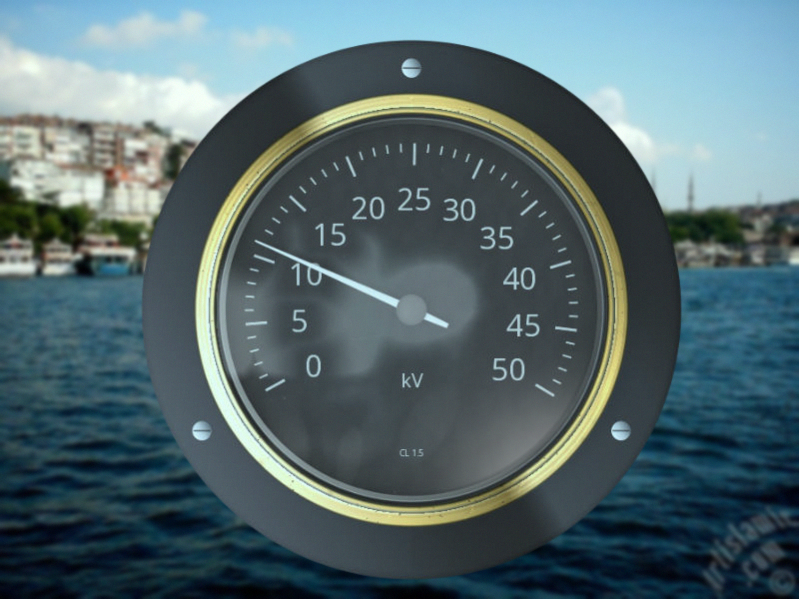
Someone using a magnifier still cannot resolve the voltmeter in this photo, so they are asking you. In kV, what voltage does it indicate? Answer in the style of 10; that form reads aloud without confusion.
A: 11
